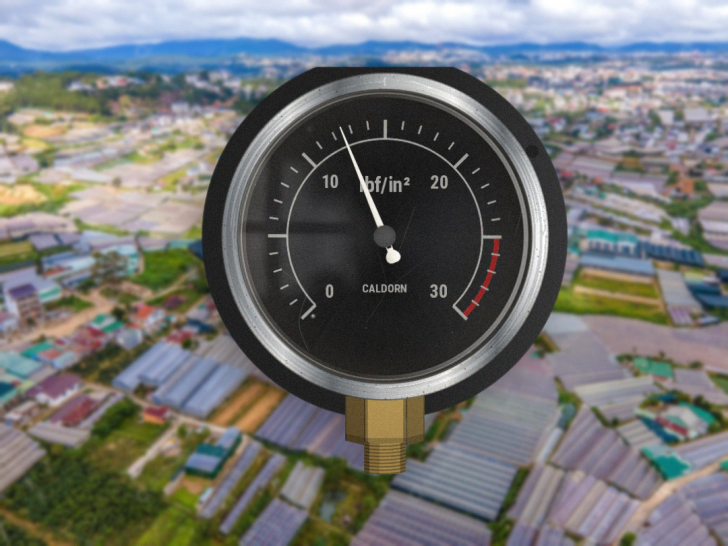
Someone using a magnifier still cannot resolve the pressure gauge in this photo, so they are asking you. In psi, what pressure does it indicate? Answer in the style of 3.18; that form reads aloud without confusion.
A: 12.5
